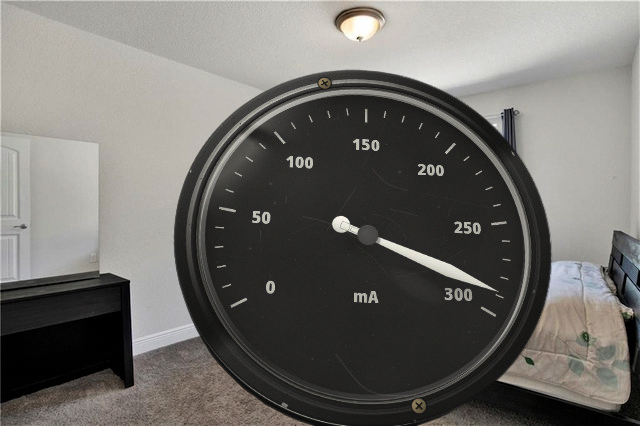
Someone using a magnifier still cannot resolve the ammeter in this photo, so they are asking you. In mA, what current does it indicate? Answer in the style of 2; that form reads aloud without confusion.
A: 290
